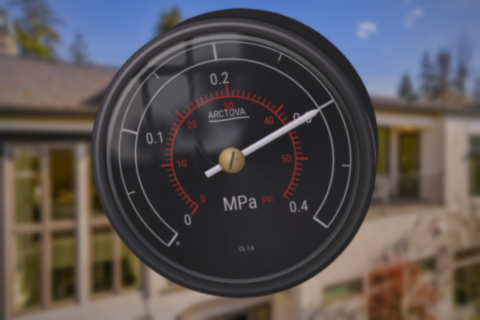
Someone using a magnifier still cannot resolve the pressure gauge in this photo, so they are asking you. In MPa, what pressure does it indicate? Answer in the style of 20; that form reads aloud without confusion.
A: 0.3
